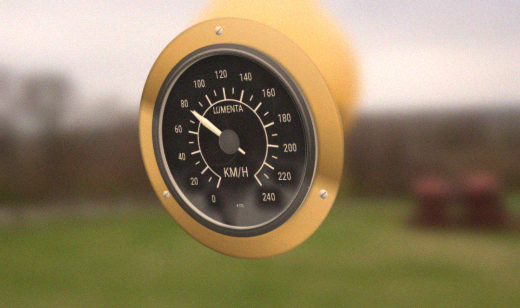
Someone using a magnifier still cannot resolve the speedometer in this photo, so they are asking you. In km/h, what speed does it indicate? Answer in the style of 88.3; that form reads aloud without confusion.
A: 80
